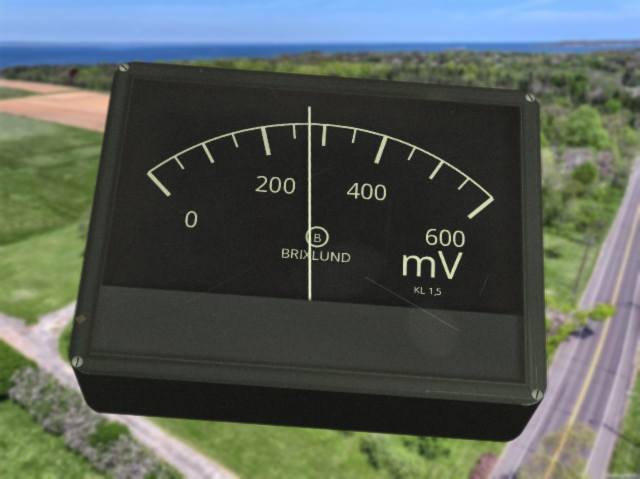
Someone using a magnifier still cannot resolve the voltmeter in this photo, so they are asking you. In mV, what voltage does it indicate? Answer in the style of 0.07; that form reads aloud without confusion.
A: 275
